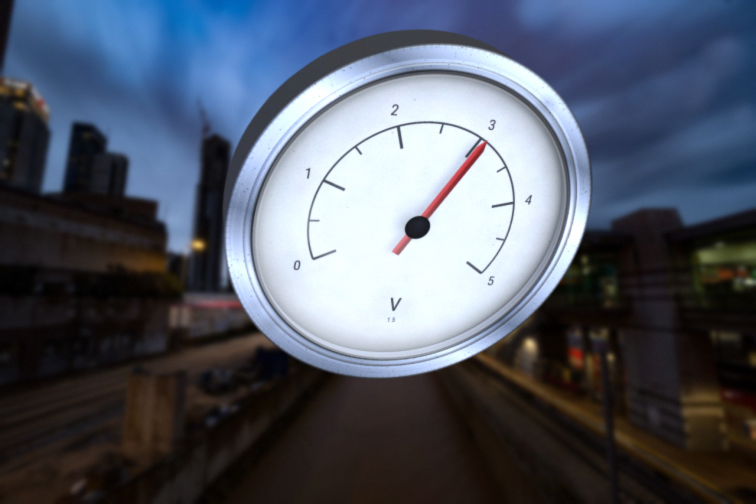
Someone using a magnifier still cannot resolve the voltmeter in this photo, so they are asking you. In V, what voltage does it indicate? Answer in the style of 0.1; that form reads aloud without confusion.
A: 3
